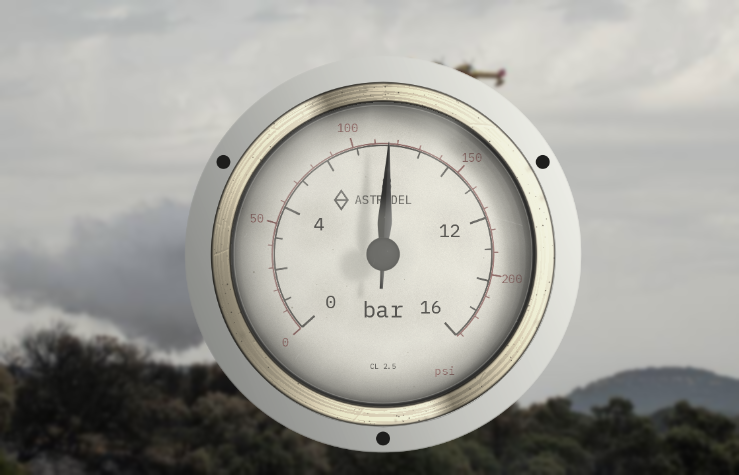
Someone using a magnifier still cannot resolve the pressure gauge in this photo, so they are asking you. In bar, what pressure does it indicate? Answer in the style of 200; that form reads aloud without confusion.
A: 8
